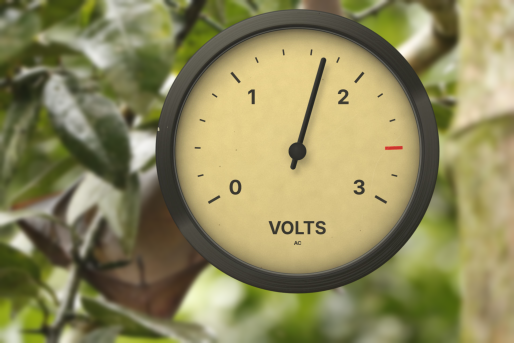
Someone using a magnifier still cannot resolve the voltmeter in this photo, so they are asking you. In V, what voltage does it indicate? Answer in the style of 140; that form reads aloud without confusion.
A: 1.7
